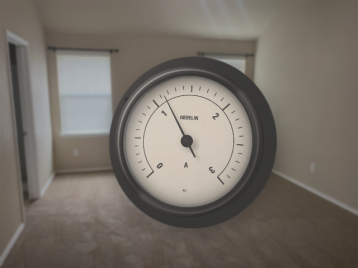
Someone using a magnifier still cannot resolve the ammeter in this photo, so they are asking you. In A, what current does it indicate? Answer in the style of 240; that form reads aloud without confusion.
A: 1.15
